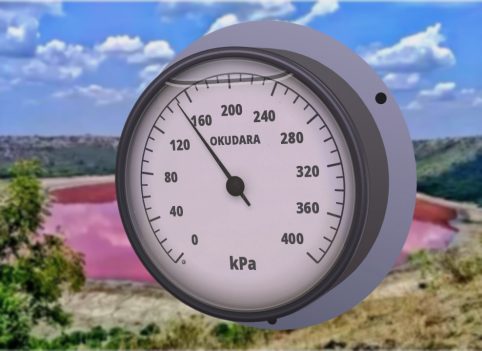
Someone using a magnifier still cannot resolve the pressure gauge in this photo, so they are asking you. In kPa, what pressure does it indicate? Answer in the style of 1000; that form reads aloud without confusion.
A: 150
